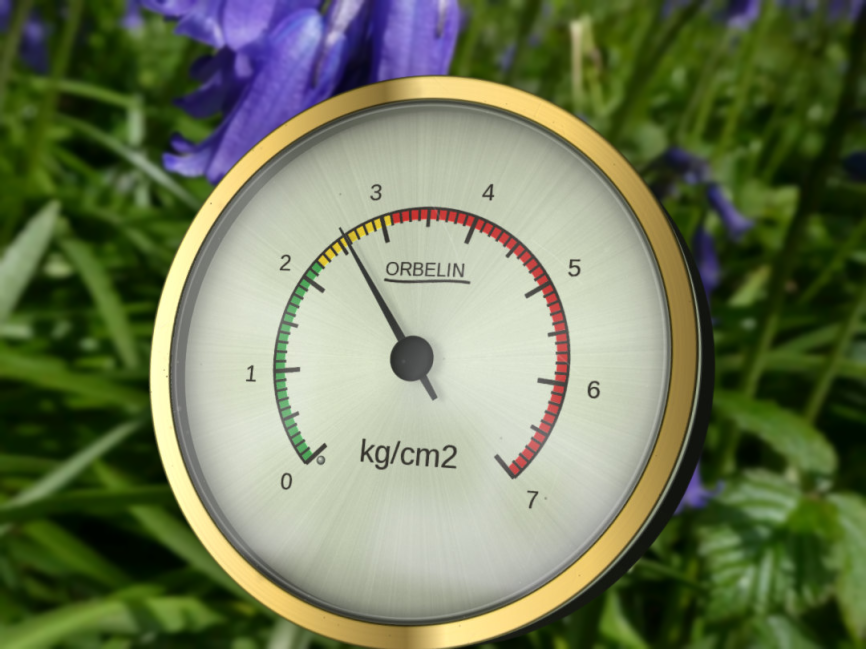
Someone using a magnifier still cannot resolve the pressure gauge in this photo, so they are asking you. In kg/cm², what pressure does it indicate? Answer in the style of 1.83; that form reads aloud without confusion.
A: 2.6
